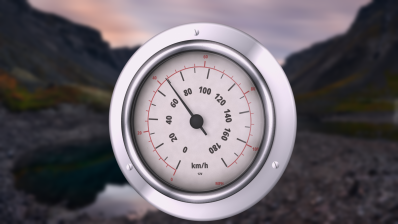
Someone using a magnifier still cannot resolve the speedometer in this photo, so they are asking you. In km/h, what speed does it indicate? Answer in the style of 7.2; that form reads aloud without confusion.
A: 70
